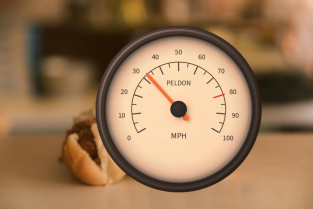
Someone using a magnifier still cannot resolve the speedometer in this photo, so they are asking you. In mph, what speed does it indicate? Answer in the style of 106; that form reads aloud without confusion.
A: 32.5
